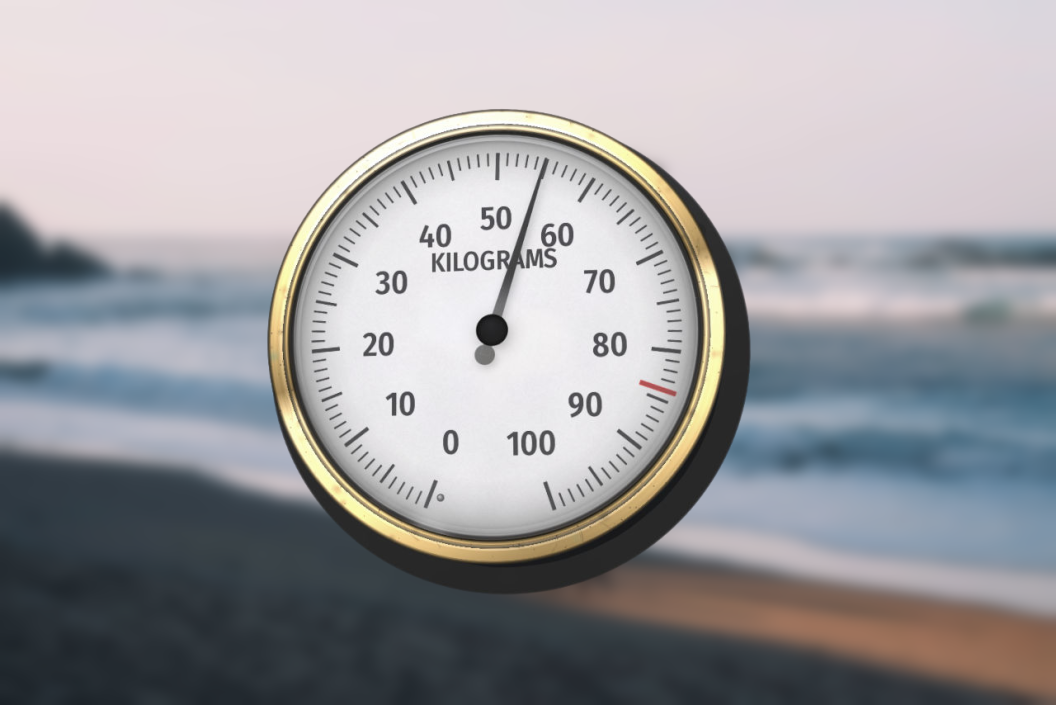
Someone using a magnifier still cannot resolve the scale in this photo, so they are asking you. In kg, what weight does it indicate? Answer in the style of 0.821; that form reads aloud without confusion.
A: 55
